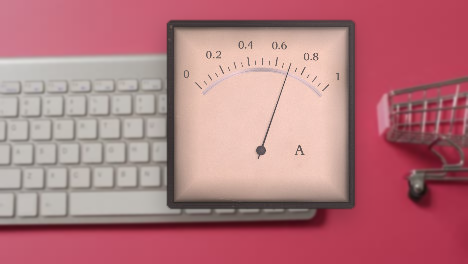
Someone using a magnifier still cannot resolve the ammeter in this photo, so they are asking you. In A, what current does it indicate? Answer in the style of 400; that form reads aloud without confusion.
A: 0.7
